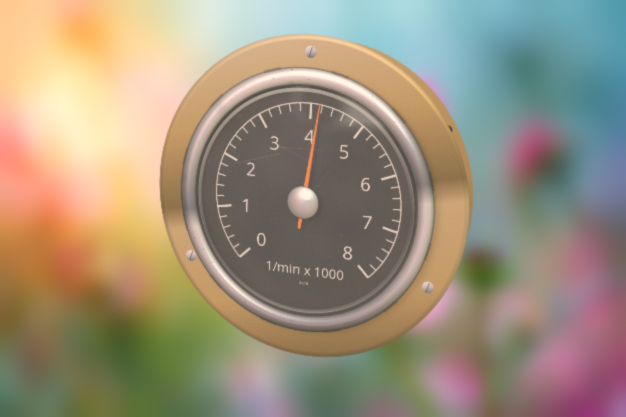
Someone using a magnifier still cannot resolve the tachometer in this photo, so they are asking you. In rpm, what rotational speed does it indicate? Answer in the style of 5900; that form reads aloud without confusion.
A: 4200
